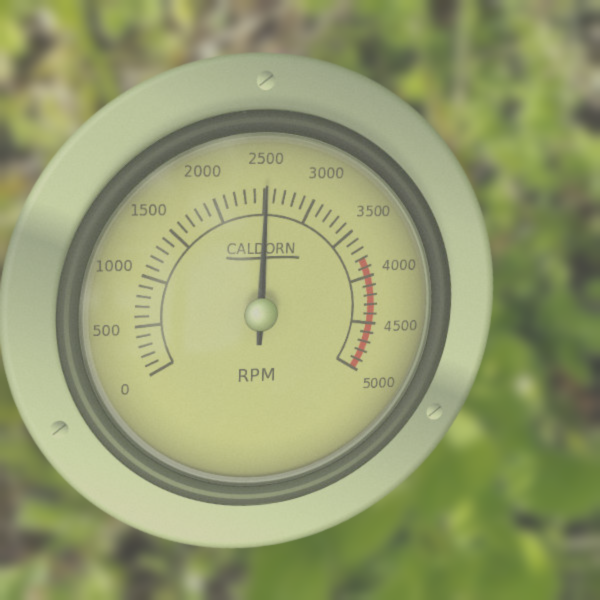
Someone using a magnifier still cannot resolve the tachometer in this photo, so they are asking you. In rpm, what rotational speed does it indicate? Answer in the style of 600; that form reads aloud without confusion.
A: 2500
